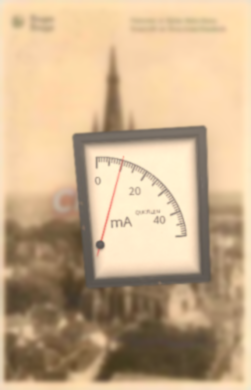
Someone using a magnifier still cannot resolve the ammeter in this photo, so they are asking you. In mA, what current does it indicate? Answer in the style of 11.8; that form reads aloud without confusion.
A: 10
